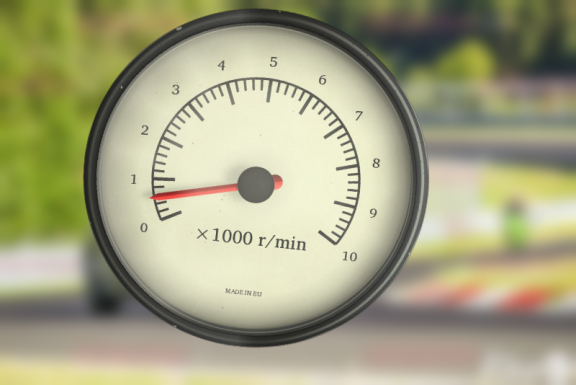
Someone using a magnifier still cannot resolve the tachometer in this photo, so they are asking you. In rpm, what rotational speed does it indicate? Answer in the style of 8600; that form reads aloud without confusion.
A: 600
